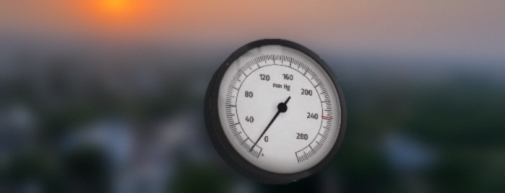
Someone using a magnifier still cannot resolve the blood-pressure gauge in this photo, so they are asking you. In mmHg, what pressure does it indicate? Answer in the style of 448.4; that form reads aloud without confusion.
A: 10
